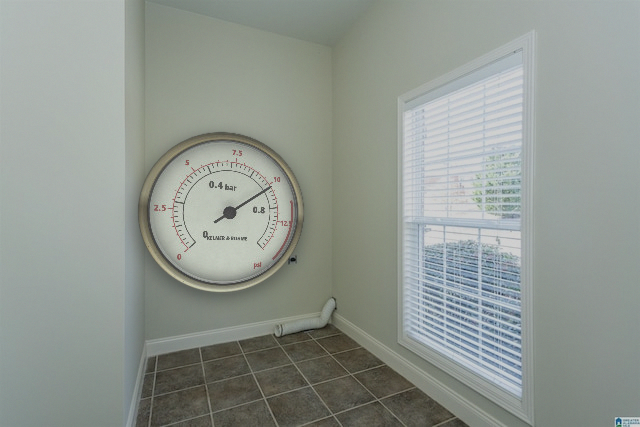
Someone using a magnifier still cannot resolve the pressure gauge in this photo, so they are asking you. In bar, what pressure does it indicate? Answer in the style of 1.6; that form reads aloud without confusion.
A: 0.7
